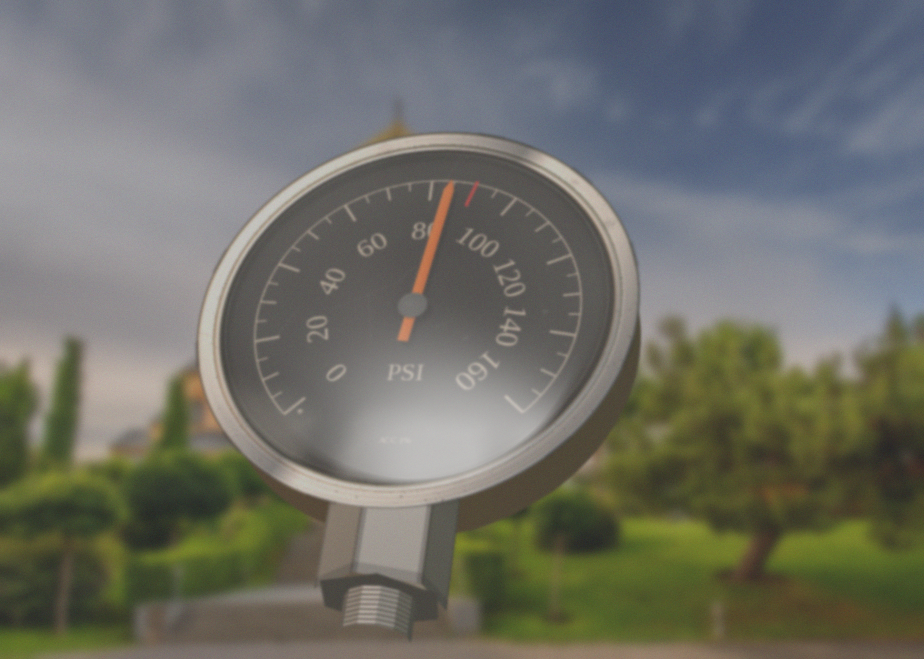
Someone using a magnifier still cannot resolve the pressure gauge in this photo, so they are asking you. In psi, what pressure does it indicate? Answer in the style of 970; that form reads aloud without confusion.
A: 85
